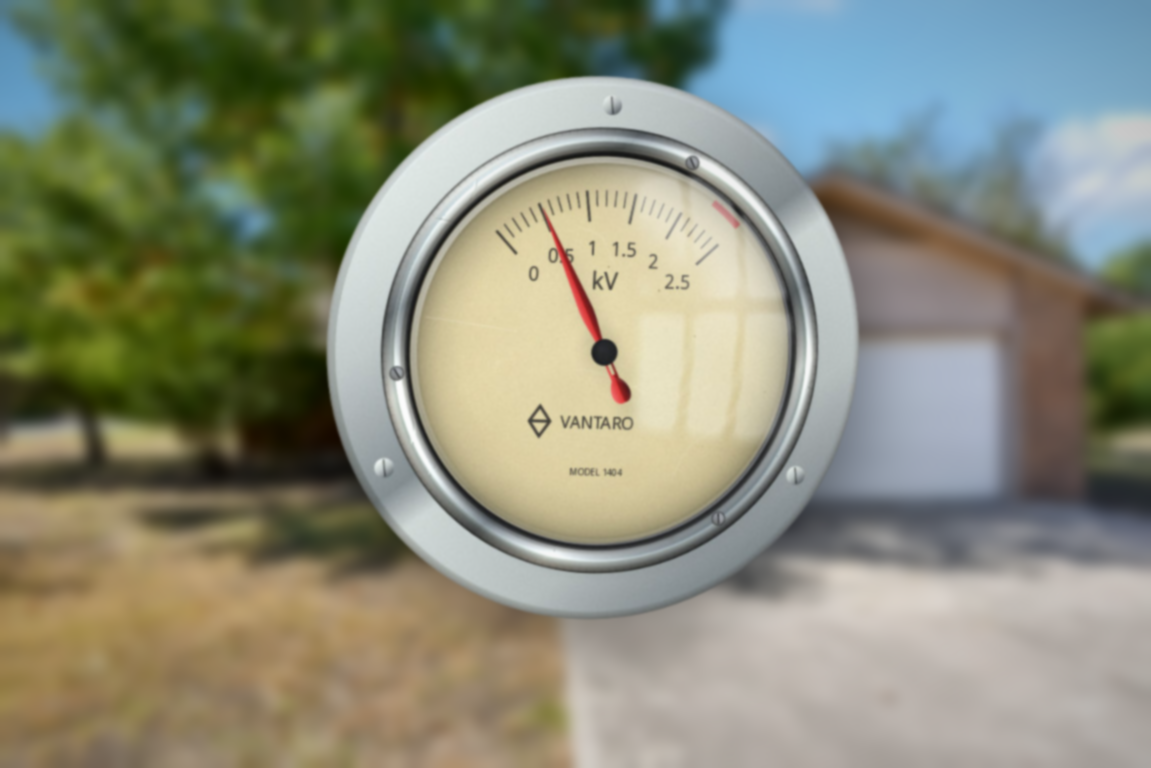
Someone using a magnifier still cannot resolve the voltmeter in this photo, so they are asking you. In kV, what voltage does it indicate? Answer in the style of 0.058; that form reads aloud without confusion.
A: 0.5
